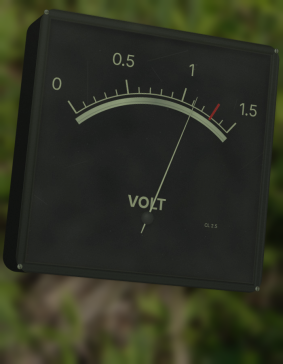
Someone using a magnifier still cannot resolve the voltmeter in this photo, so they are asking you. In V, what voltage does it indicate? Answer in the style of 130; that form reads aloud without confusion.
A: 1.1
